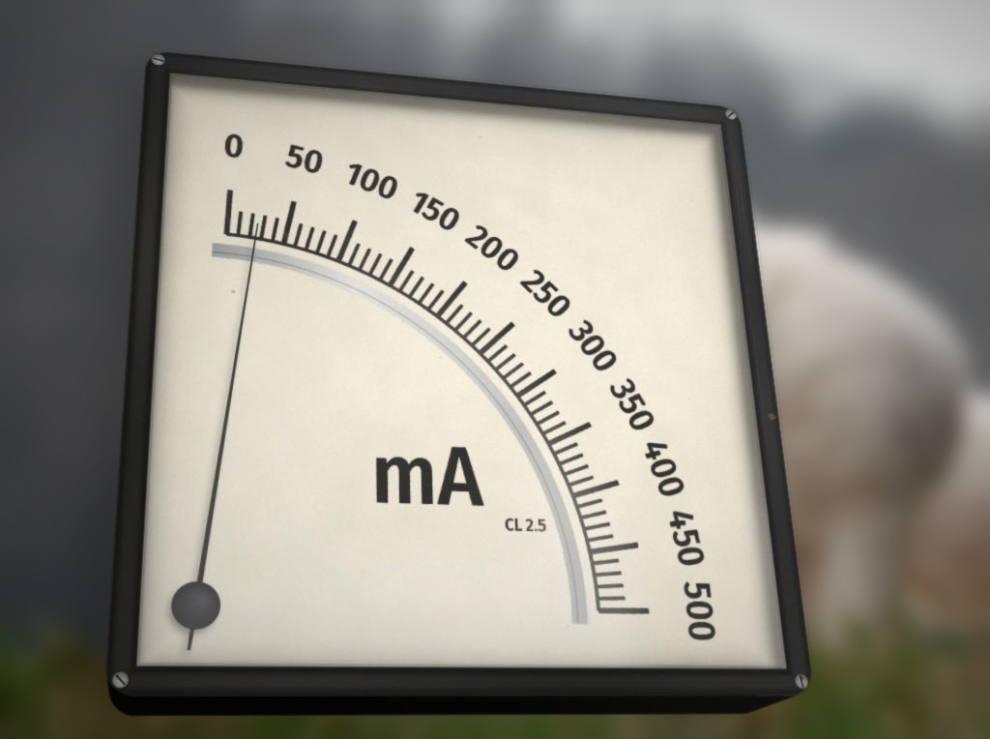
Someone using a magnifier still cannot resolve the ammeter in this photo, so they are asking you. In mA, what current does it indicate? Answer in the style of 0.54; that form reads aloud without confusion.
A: 25
